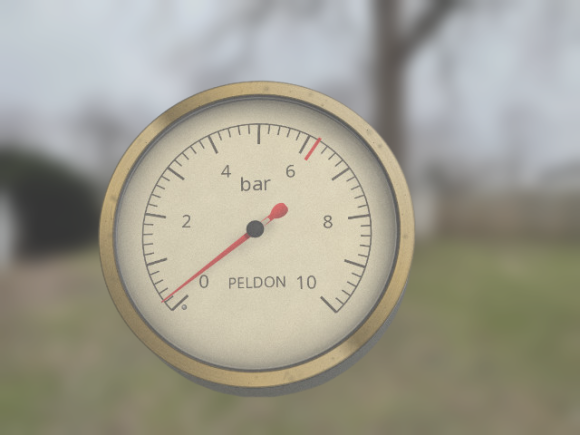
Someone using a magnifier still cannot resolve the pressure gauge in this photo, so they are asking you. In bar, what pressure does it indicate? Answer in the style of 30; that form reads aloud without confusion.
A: 0.2
